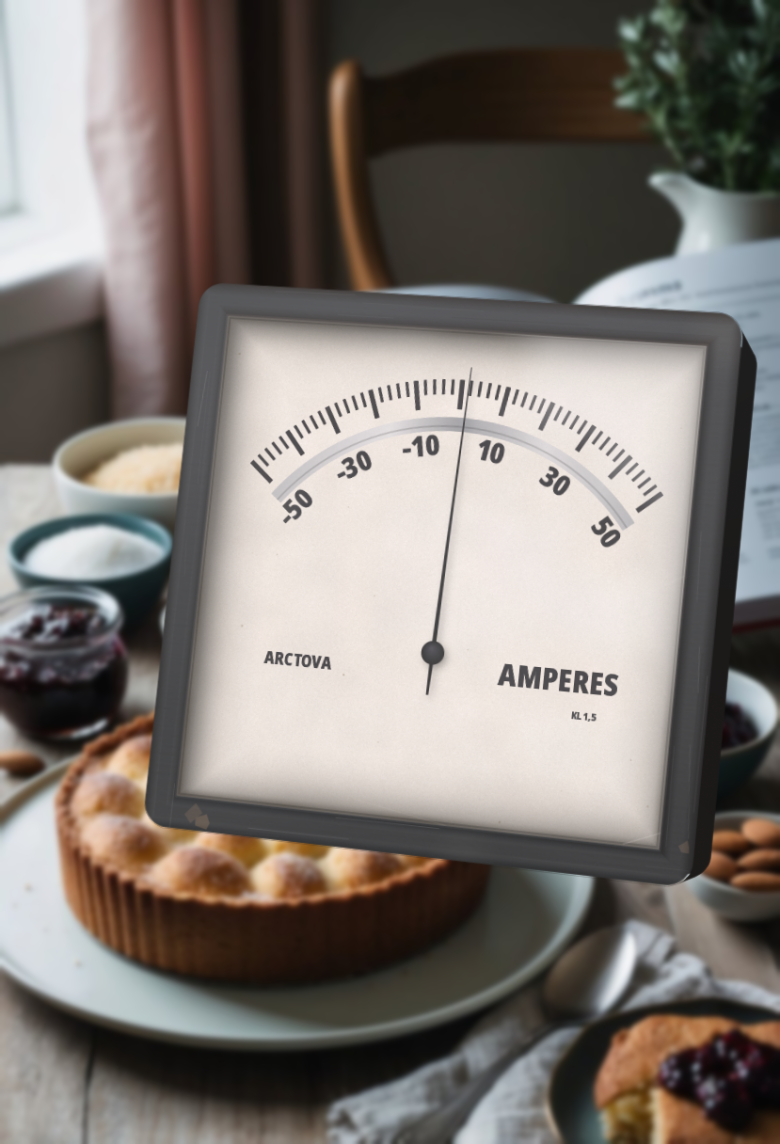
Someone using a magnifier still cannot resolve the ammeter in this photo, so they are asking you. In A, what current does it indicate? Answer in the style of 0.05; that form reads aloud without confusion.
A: 2
